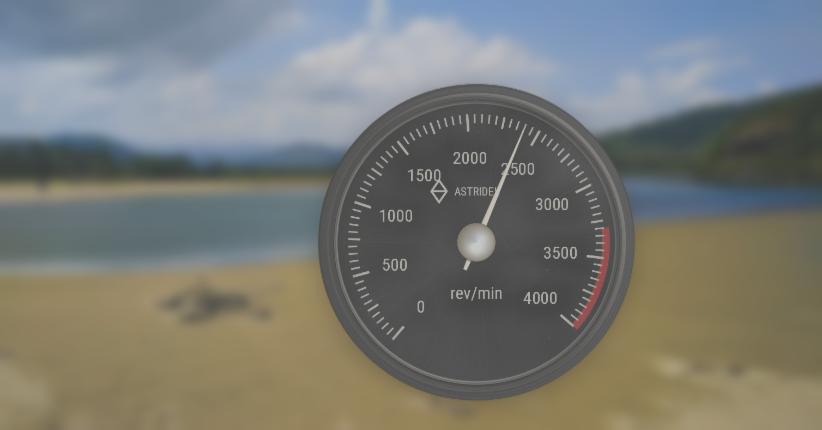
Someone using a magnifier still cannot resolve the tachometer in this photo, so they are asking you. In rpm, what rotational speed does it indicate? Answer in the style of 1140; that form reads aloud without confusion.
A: 2400
